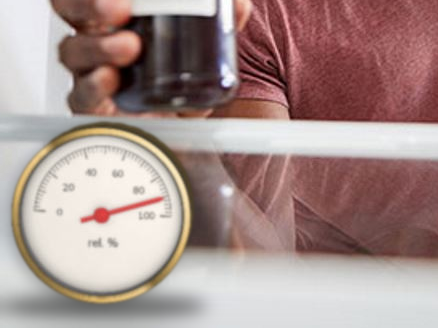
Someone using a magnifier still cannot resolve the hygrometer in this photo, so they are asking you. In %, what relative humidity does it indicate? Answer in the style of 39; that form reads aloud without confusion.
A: 90
